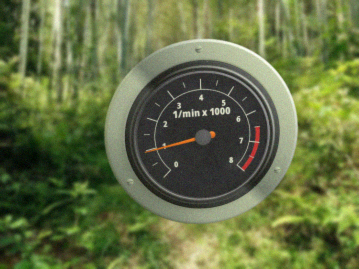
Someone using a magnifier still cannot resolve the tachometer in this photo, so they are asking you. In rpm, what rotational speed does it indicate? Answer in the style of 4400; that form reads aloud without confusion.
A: 1000
